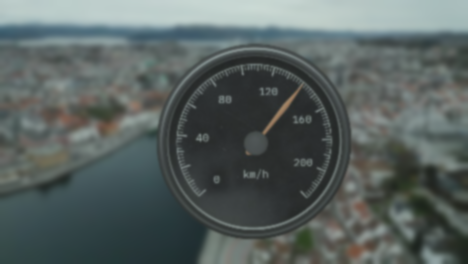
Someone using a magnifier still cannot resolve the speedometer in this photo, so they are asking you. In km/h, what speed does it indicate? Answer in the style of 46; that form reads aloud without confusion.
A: 140
